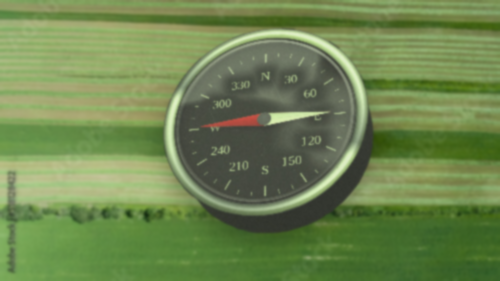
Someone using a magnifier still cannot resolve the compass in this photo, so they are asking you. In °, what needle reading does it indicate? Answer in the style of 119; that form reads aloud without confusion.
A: 270
